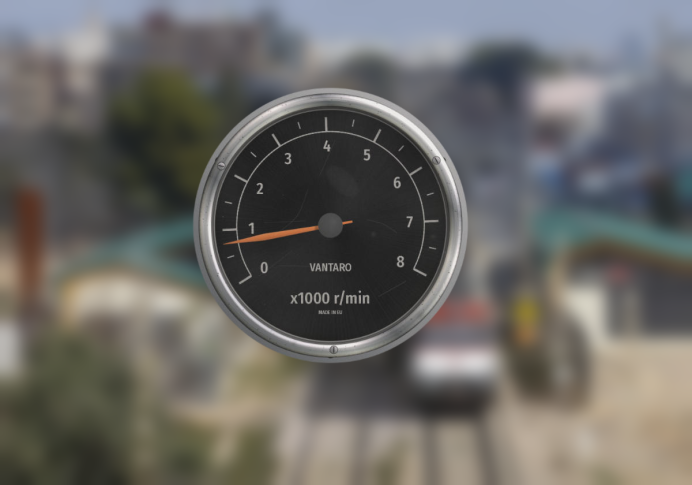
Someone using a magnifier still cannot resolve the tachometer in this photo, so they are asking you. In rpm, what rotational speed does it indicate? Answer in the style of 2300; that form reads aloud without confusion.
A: 750
